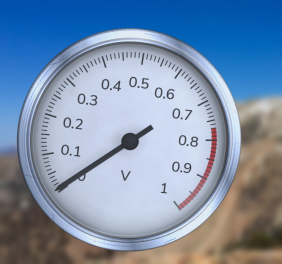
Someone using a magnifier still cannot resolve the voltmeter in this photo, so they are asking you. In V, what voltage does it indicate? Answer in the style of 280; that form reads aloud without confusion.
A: 0.01
